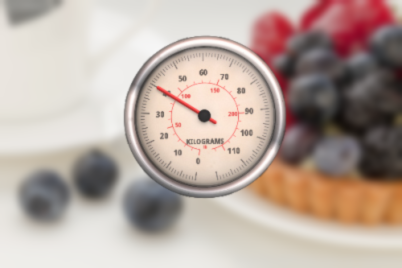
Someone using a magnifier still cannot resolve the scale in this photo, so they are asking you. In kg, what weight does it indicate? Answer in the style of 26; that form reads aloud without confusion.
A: 40
